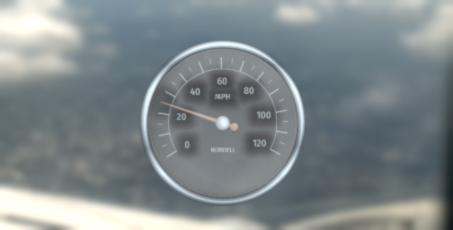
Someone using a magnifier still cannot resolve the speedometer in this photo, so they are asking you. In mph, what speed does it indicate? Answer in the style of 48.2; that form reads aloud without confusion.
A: 25
